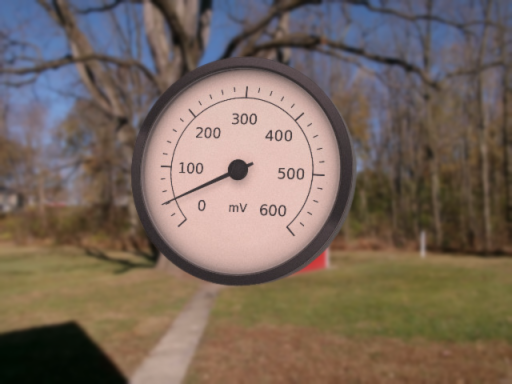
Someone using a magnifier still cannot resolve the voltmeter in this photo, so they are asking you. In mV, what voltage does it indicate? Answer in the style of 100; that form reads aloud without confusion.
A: 40
